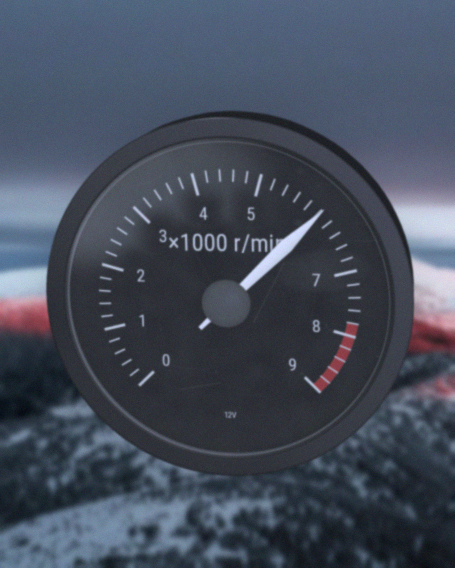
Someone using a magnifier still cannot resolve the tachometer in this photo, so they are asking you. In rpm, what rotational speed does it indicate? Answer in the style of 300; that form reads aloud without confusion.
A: 6000
